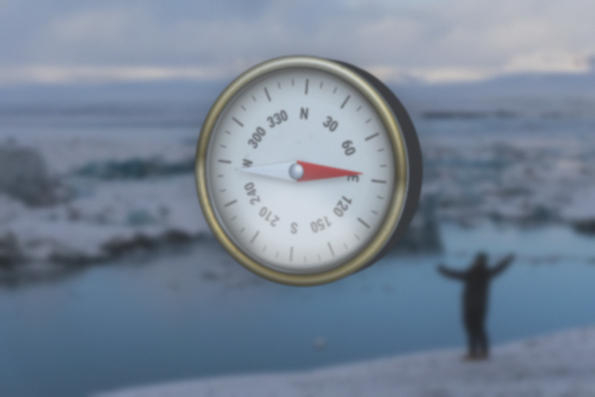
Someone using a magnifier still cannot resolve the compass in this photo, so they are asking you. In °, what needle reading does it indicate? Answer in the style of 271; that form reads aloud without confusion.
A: 85
